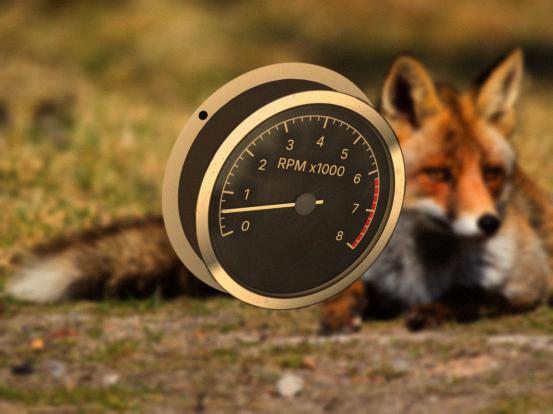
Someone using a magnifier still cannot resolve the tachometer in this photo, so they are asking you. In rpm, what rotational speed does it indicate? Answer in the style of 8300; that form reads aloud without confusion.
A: 600
